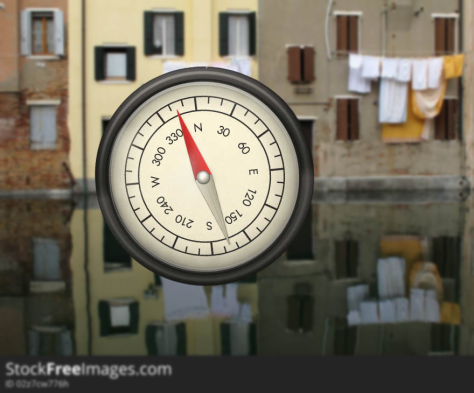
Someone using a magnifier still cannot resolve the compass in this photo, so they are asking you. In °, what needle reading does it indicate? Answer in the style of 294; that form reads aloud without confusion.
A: 345
